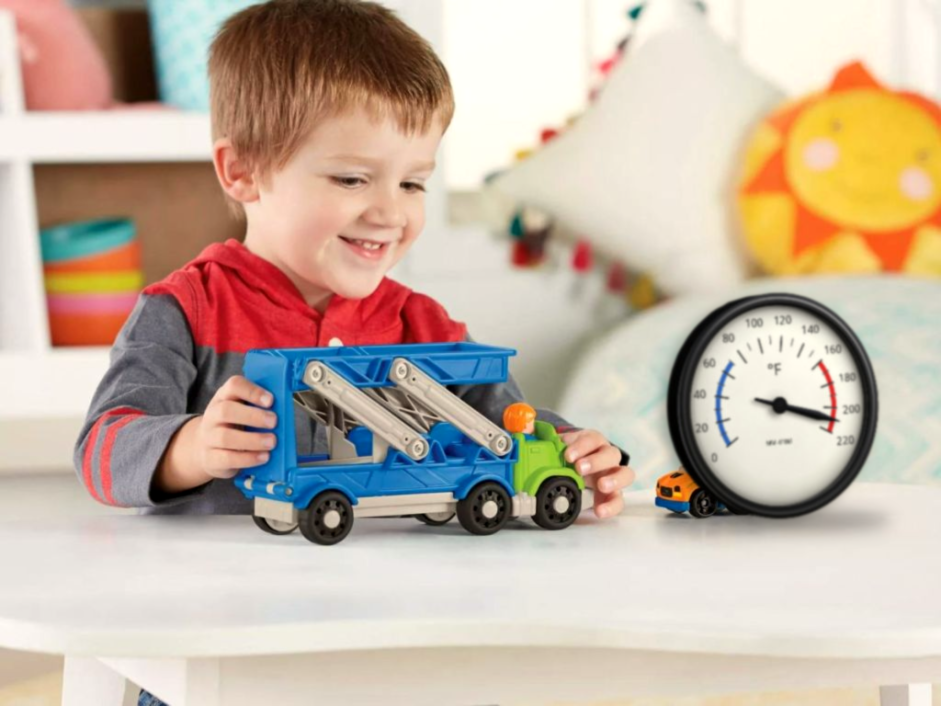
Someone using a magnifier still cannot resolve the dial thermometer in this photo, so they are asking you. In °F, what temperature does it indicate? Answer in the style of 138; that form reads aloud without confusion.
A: 210
